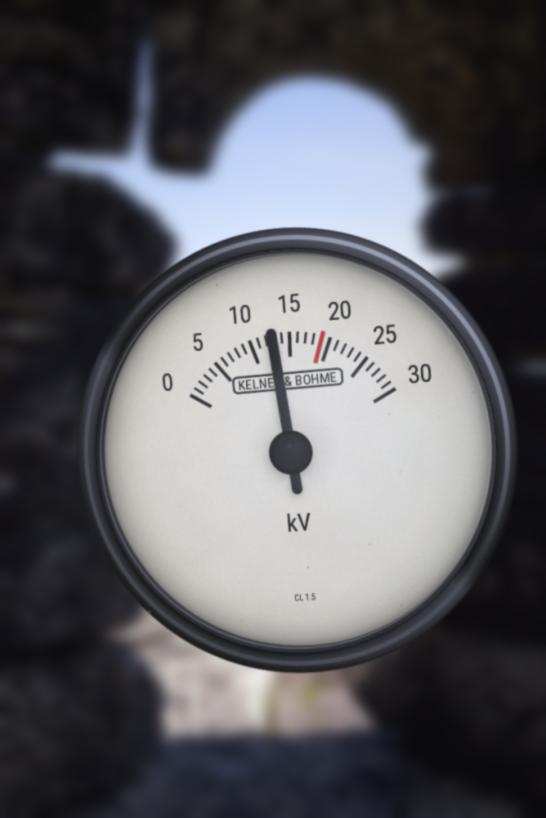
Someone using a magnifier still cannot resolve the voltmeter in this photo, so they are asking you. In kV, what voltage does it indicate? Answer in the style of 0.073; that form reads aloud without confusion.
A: 13
